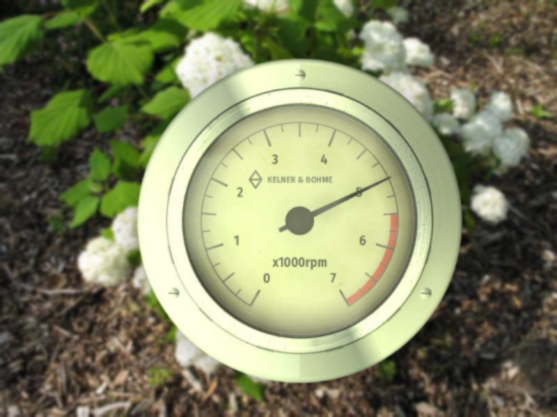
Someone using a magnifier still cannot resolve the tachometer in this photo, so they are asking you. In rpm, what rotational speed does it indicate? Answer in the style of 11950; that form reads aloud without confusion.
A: 5000
